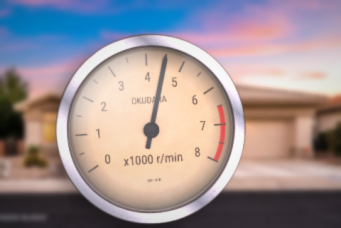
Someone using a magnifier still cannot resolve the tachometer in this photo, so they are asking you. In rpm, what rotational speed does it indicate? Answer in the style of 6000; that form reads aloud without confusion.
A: 4500
